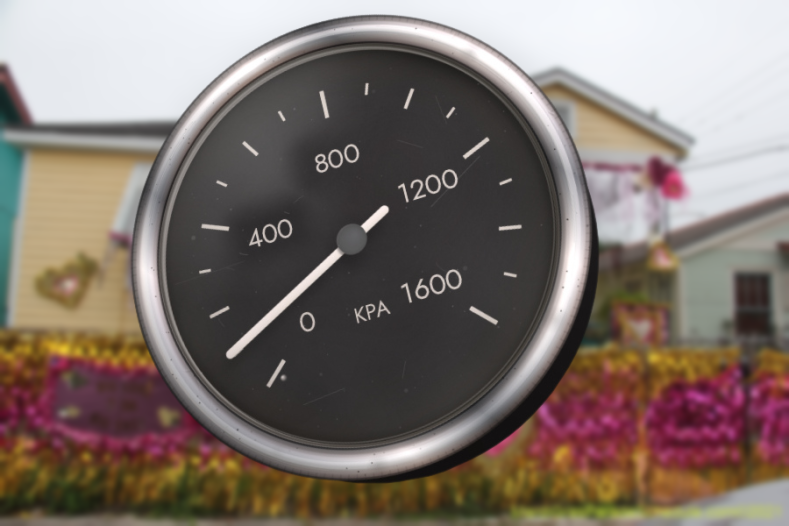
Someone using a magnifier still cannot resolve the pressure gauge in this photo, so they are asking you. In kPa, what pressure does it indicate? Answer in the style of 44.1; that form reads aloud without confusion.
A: 100
